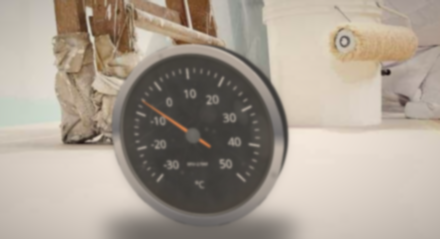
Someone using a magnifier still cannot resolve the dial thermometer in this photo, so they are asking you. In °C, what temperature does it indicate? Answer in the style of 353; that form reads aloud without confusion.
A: -6
